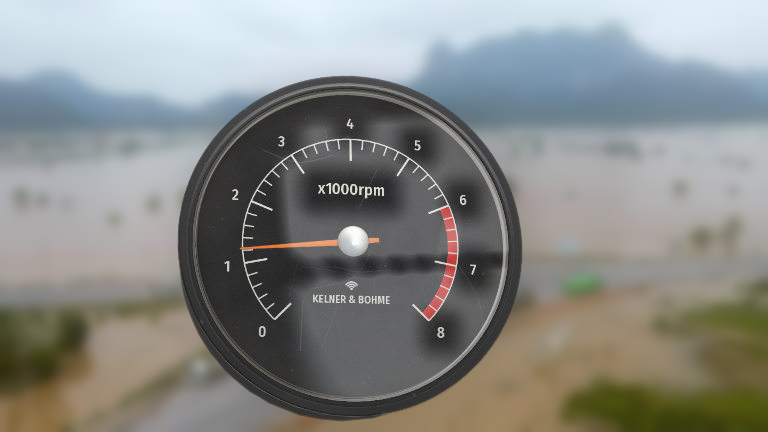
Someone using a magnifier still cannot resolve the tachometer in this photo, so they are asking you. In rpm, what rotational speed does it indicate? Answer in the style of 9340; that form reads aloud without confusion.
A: 1200
